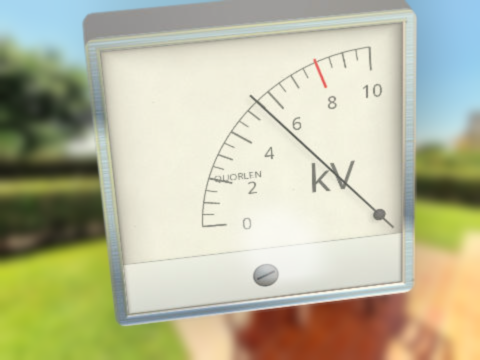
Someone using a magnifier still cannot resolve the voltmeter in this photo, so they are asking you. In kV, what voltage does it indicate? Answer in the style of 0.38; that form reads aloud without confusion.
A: 5.5
